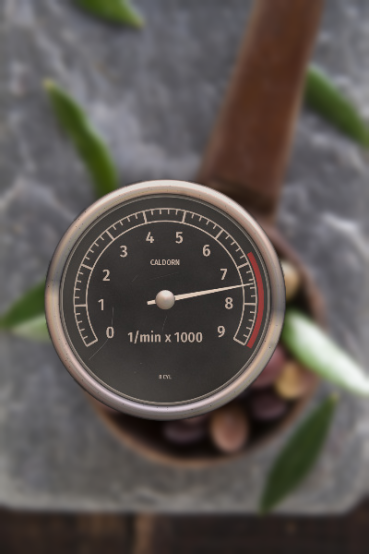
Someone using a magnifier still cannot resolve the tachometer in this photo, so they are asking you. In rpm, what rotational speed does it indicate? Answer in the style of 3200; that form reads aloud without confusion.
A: 7500
